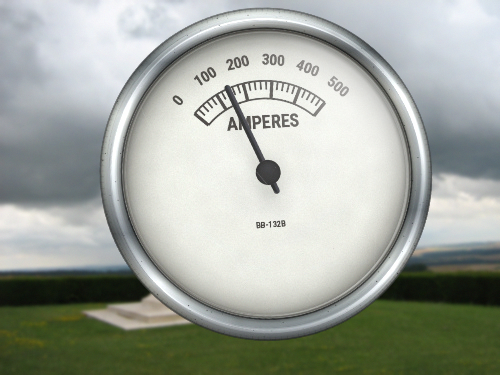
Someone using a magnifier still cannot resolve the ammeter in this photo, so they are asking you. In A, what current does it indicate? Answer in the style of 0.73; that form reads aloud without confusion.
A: 140
